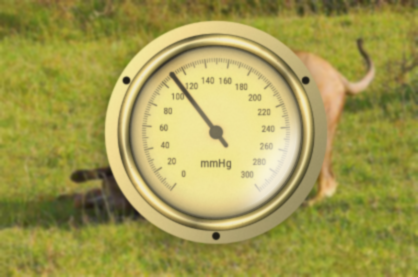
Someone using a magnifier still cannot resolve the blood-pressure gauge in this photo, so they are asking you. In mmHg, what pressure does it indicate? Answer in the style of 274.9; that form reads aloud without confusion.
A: 110
